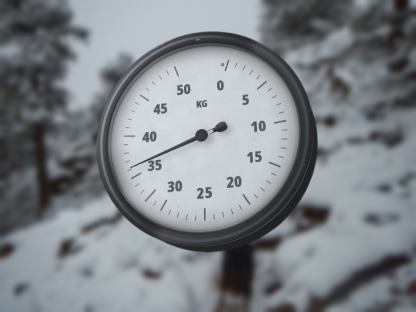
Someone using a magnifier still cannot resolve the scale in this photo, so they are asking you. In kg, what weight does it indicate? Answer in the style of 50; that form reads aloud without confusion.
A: 36
